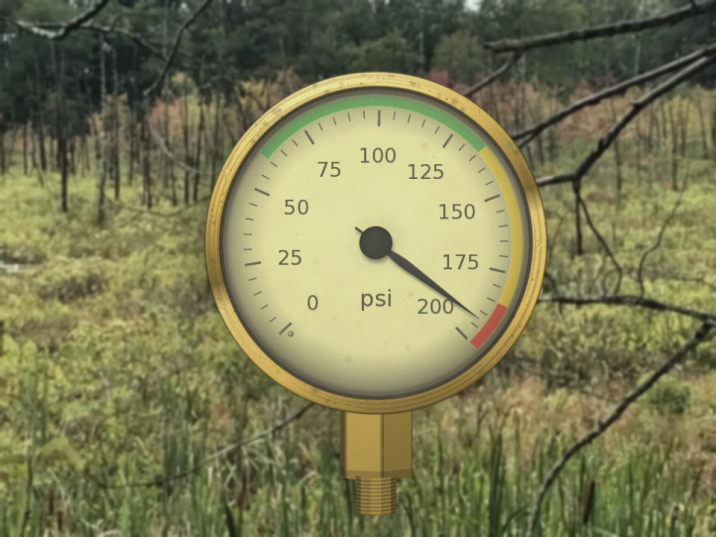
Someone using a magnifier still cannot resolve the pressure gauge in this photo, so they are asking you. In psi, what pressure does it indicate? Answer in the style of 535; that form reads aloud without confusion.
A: 192.5
